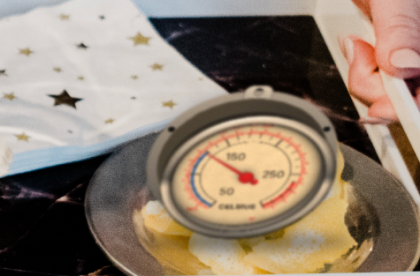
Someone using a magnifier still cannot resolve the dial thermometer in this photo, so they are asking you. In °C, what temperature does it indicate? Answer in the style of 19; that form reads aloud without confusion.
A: 130
